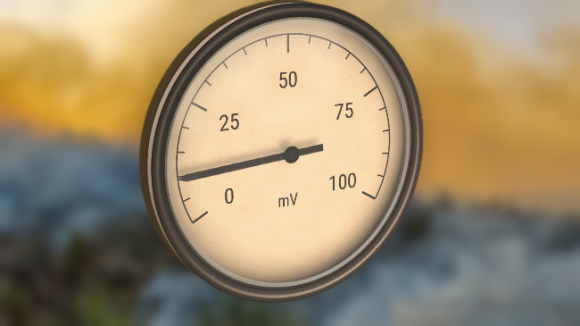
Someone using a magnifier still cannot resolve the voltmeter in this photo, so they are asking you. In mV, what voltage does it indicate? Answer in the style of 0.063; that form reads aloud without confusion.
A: 10
